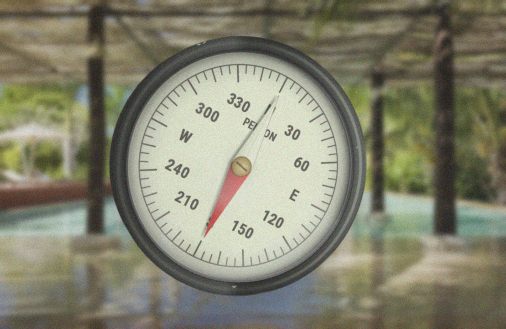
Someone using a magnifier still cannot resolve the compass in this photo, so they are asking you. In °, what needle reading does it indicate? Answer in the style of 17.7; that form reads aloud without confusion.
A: 180
